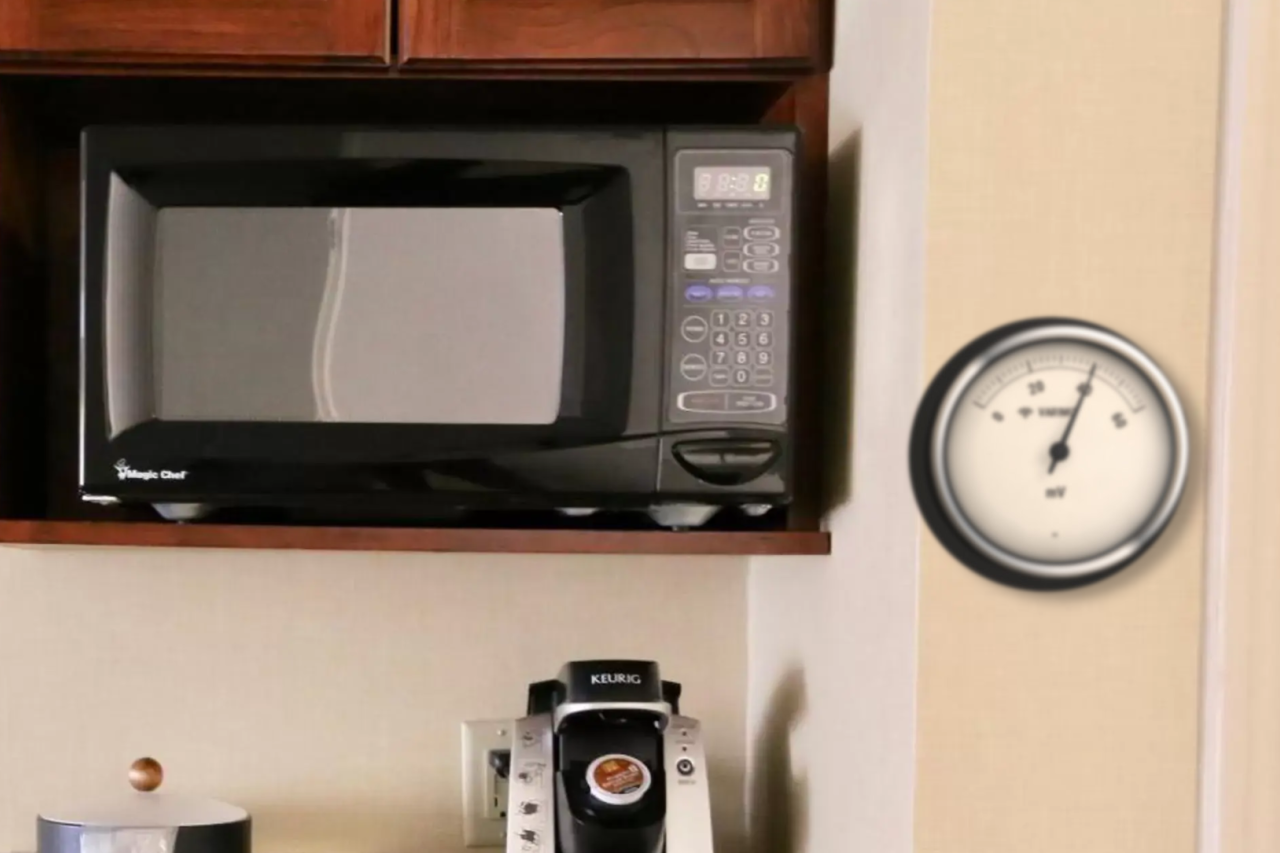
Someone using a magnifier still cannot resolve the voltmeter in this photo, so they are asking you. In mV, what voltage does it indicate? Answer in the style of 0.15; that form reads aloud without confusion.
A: 40
